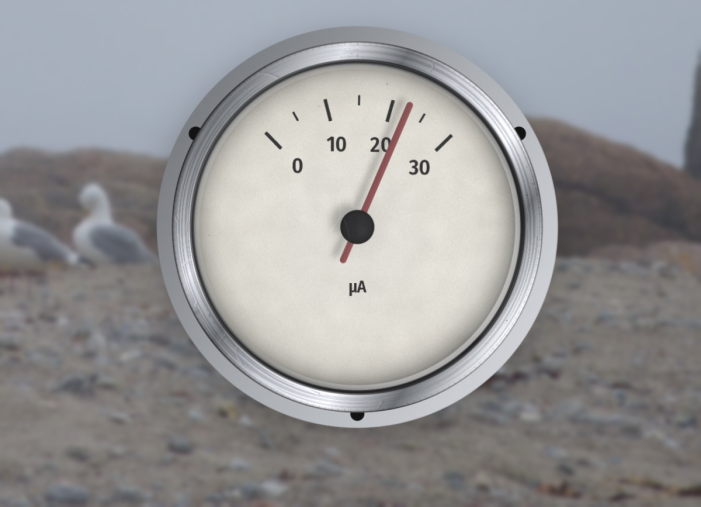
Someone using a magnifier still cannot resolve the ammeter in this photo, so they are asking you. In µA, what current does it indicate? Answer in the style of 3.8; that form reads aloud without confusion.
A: 22.5
